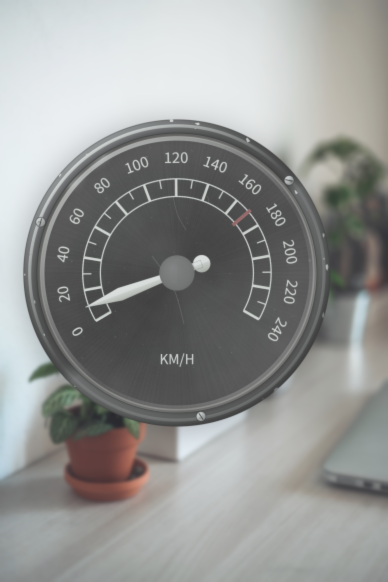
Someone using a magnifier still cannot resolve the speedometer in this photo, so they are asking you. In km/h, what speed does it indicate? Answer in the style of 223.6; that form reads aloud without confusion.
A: 10
